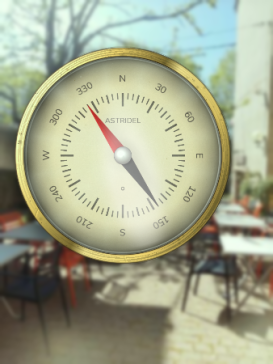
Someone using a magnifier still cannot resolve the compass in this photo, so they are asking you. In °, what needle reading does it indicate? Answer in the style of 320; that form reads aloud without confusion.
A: 325
